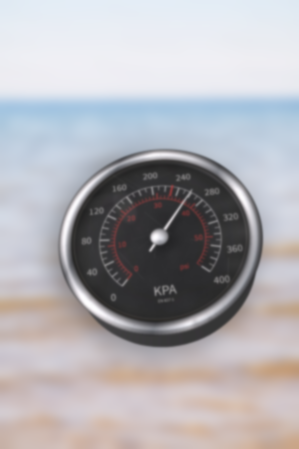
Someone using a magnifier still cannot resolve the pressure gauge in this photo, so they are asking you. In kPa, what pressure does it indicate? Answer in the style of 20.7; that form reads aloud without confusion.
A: 260
